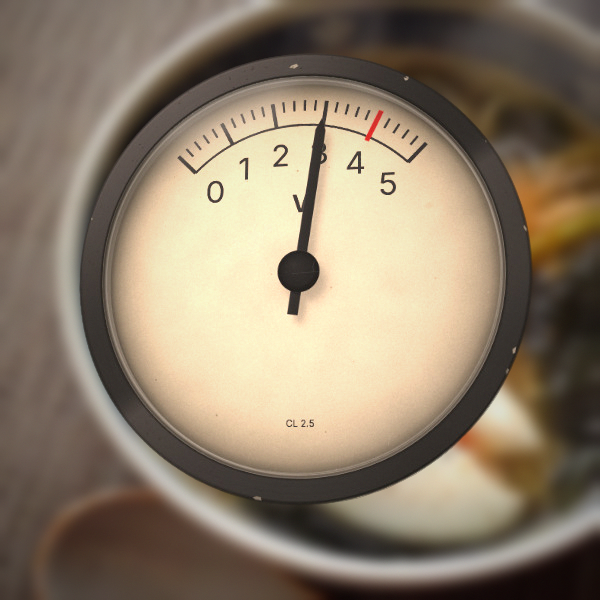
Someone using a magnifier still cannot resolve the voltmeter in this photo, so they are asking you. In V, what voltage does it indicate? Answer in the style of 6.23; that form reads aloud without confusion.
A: 3
